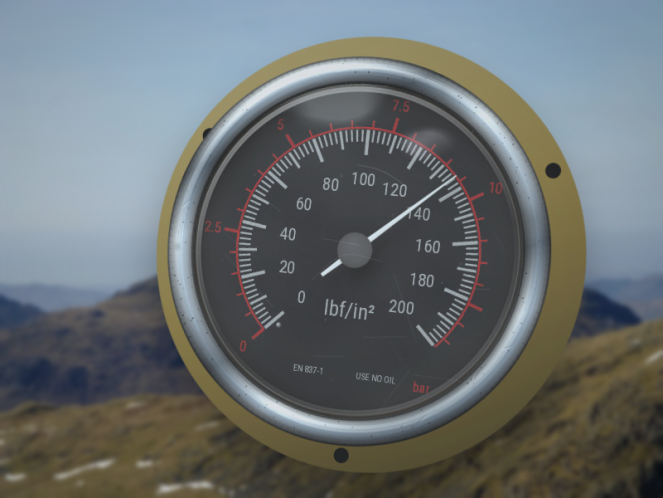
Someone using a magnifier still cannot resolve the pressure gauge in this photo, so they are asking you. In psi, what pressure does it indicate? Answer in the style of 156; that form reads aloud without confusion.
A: 136
